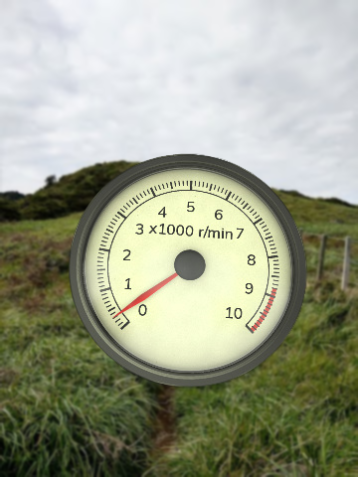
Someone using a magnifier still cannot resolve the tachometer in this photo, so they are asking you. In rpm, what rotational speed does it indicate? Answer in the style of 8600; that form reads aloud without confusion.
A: 300
